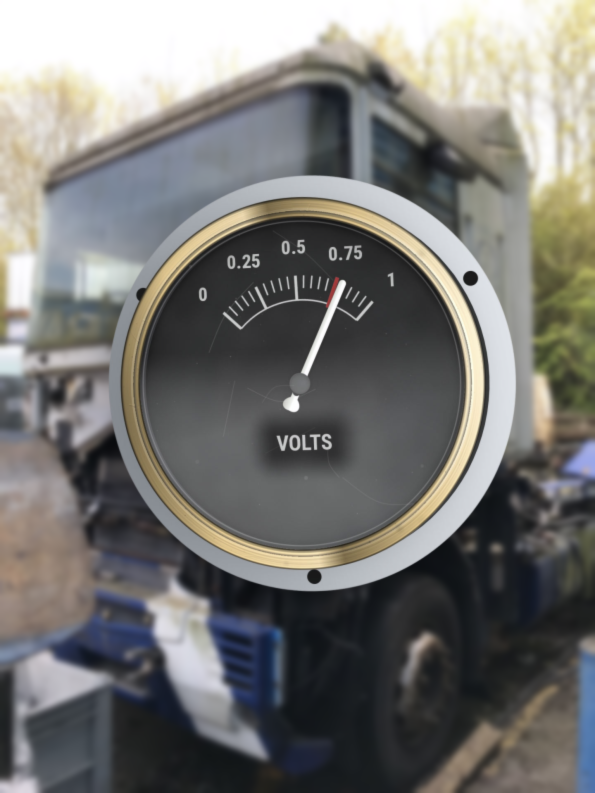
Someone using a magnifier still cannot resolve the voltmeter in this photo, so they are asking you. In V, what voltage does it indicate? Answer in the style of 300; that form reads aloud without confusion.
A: 0.8
